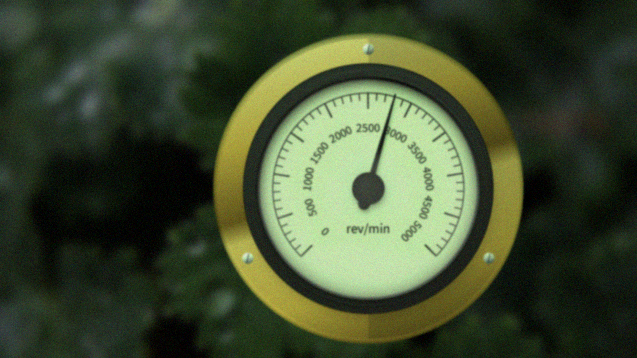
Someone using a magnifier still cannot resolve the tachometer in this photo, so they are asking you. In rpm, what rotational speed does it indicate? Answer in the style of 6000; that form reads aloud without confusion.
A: 2800
